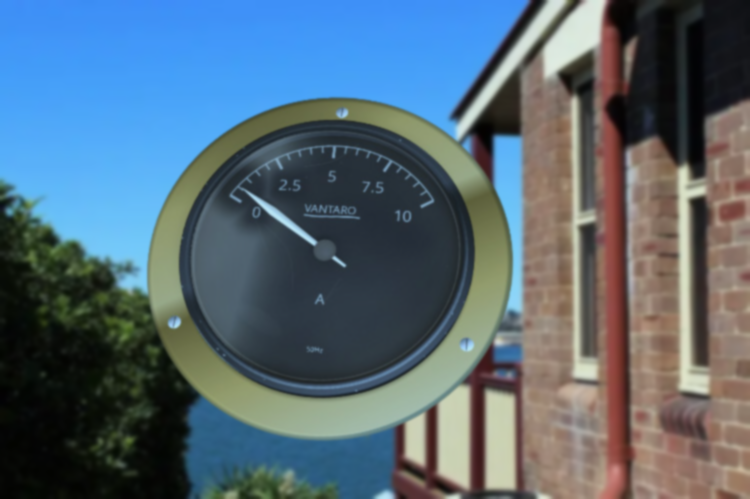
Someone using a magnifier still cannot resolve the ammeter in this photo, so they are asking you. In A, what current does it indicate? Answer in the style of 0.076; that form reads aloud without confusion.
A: 0.5
